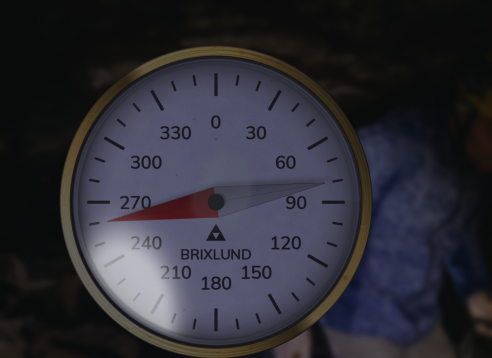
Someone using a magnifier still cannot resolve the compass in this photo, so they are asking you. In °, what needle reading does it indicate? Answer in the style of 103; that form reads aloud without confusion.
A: 260
